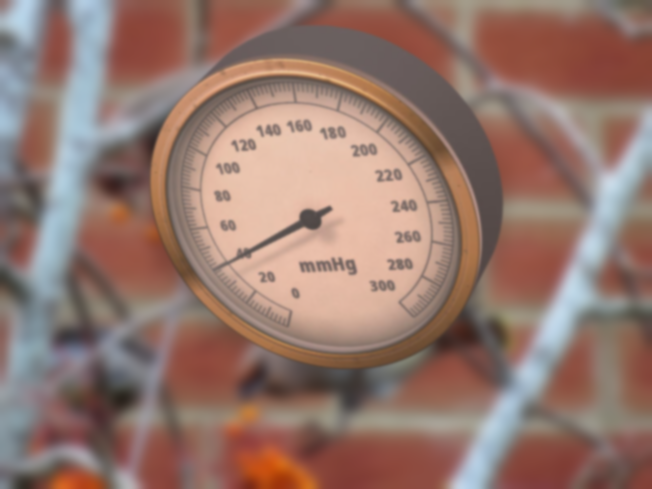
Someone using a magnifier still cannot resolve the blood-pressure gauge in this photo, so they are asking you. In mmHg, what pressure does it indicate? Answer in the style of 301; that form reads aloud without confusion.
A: 40
